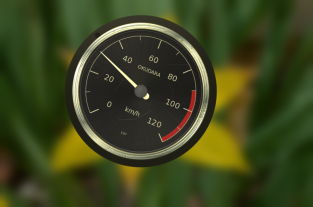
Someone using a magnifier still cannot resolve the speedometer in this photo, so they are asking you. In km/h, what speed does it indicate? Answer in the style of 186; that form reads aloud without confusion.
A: 30
